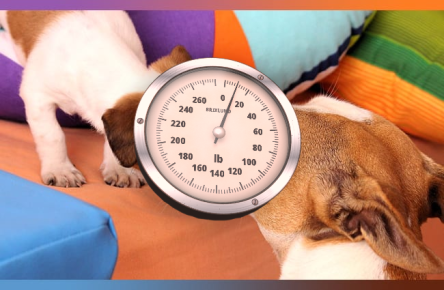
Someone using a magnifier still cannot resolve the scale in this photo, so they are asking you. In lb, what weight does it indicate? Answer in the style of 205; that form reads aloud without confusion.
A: 10
